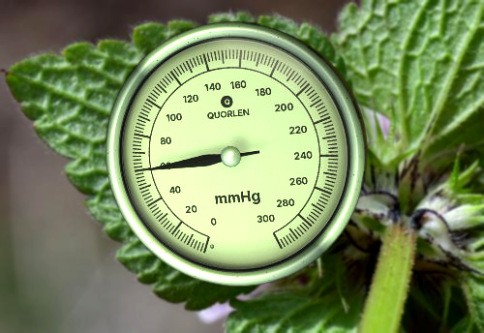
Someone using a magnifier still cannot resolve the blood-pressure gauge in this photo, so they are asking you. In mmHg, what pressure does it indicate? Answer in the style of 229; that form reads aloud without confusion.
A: 60
